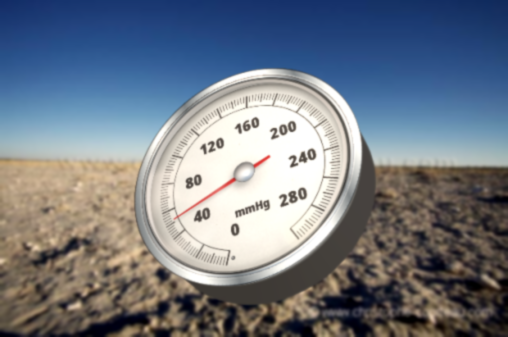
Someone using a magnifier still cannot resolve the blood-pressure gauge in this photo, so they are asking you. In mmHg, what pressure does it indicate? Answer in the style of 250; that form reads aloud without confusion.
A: 50
